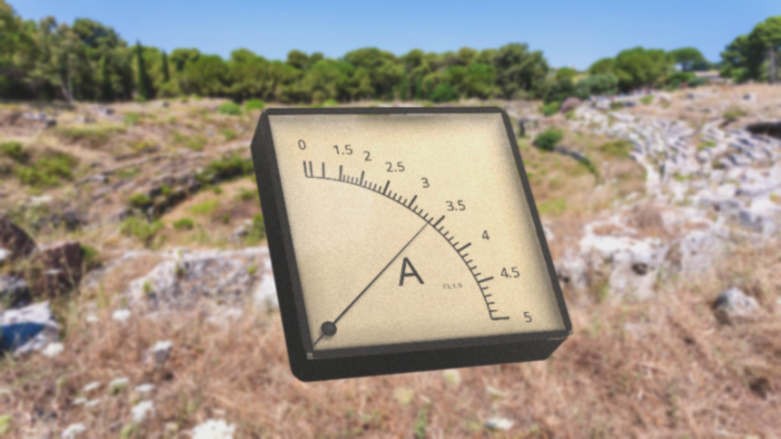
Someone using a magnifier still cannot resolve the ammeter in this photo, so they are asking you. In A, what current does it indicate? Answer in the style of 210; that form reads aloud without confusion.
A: 3.4
